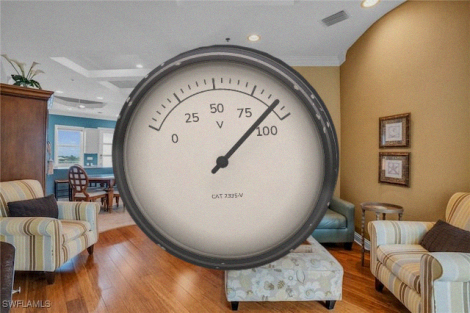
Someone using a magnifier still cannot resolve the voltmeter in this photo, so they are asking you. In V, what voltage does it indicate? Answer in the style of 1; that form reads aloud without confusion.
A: 90
